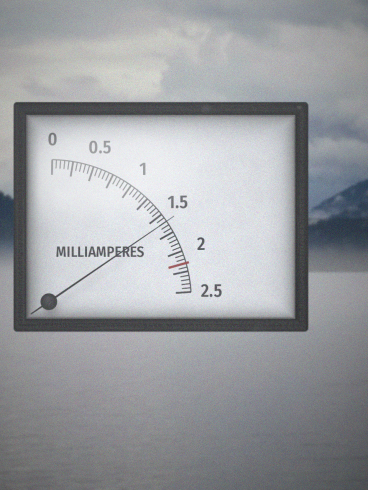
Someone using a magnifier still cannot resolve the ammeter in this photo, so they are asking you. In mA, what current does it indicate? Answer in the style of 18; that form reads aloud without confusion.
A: 1.6
